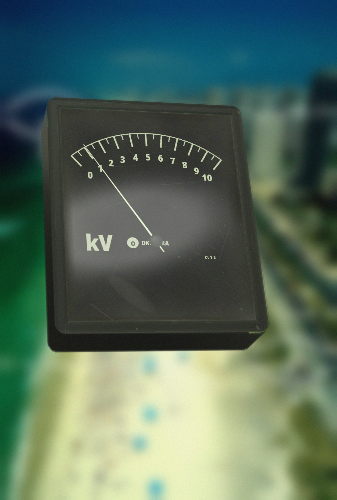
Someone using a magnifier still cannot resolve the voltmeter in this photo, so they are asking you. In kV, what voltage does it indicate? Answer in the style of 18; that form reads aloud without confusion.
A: 1
